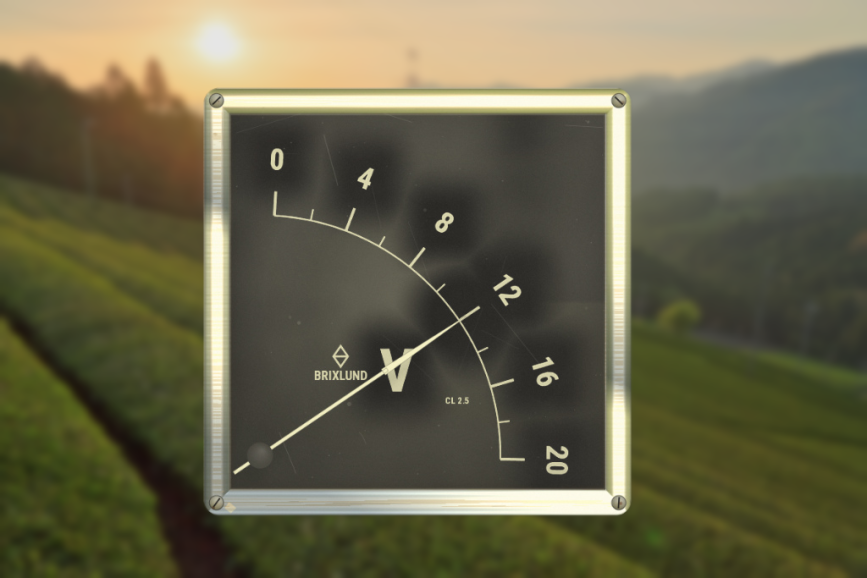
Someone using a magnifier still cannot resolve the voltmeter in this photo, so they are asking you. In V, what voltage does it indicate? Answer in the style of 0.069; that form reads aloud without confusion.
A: 12
